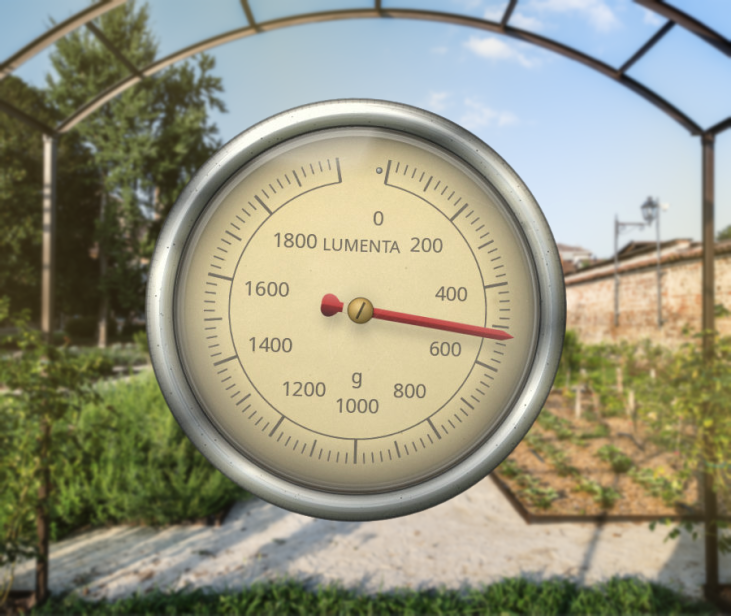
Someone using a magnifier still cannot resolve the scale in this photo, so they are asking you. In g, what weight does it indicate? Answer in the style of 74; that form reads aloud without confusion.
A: 520
